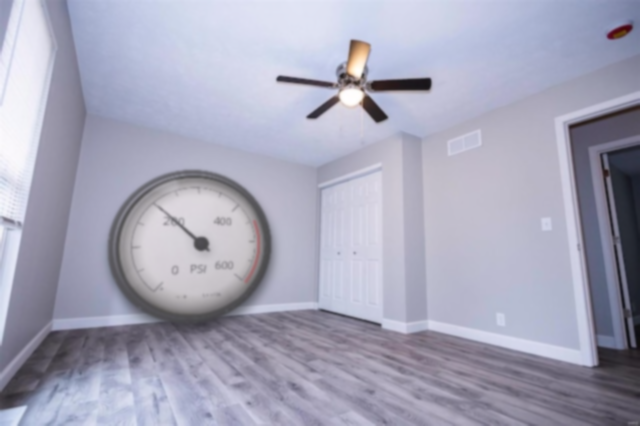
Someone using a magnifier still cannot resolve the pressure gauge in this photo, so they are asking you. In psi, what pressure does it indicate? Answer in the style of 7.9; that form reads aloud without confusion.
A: 200
